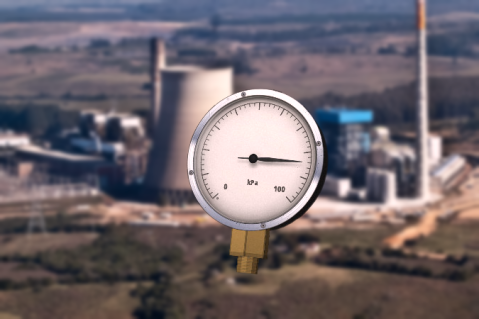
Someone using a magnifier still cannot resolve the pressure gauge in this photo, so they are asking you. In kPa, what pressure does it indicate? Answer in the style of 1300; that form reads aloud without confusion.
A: 84
